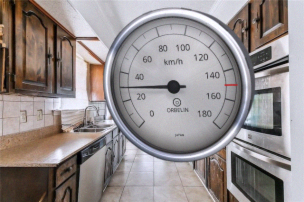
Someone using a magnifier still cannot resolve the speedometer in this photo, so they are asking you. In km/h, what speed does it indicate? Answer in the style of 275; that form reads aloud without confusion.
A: 30
